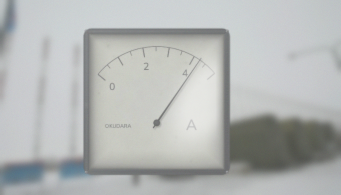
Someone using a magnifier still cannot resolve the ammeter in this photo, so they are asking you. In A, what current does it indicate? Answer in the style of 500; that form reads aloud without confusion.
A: 4.25
